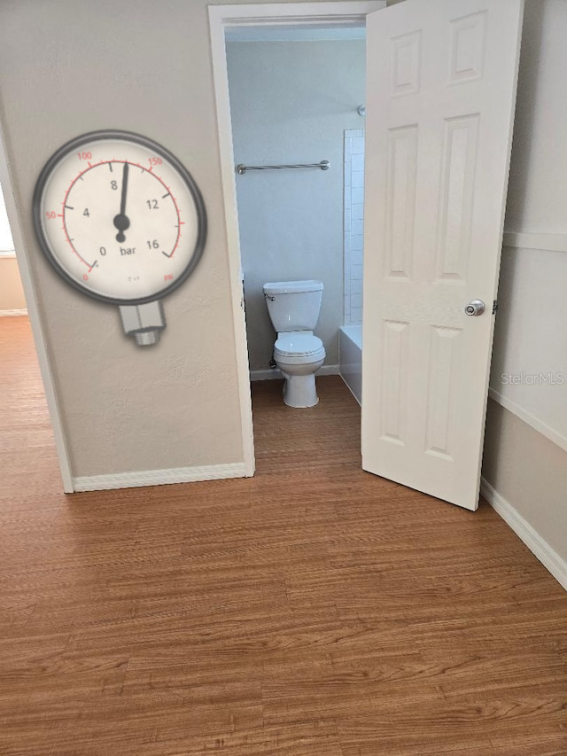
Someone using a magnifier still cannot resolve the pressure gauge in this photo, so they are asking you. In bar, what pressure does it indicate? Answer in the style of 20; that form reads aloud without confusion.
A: 9
